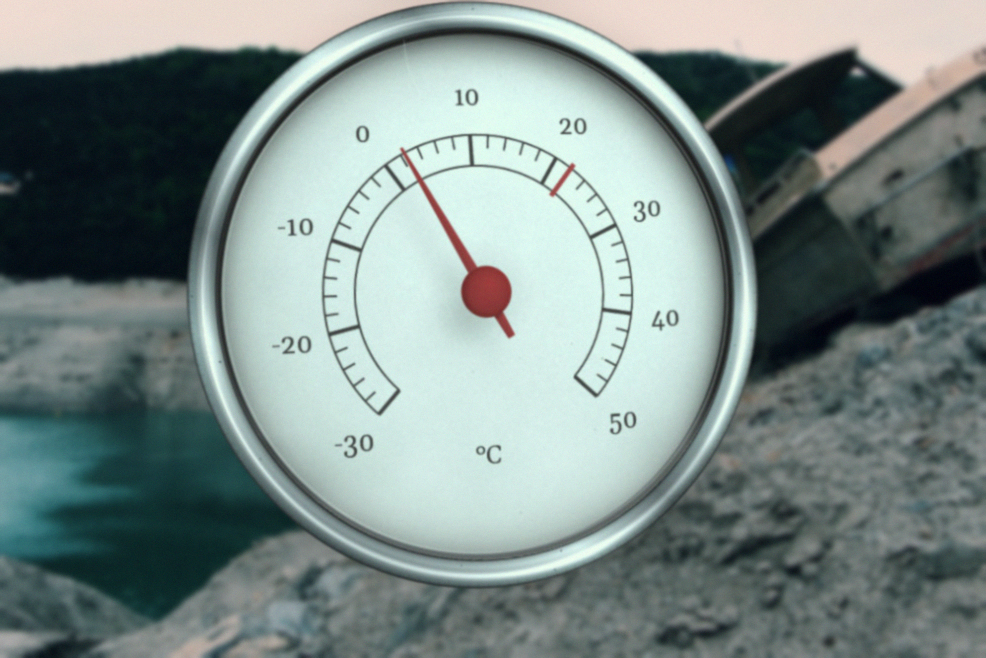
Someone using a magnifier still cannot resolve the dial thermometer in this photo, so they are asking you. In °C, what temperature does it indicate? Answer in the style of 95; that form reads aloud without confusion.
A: 2
